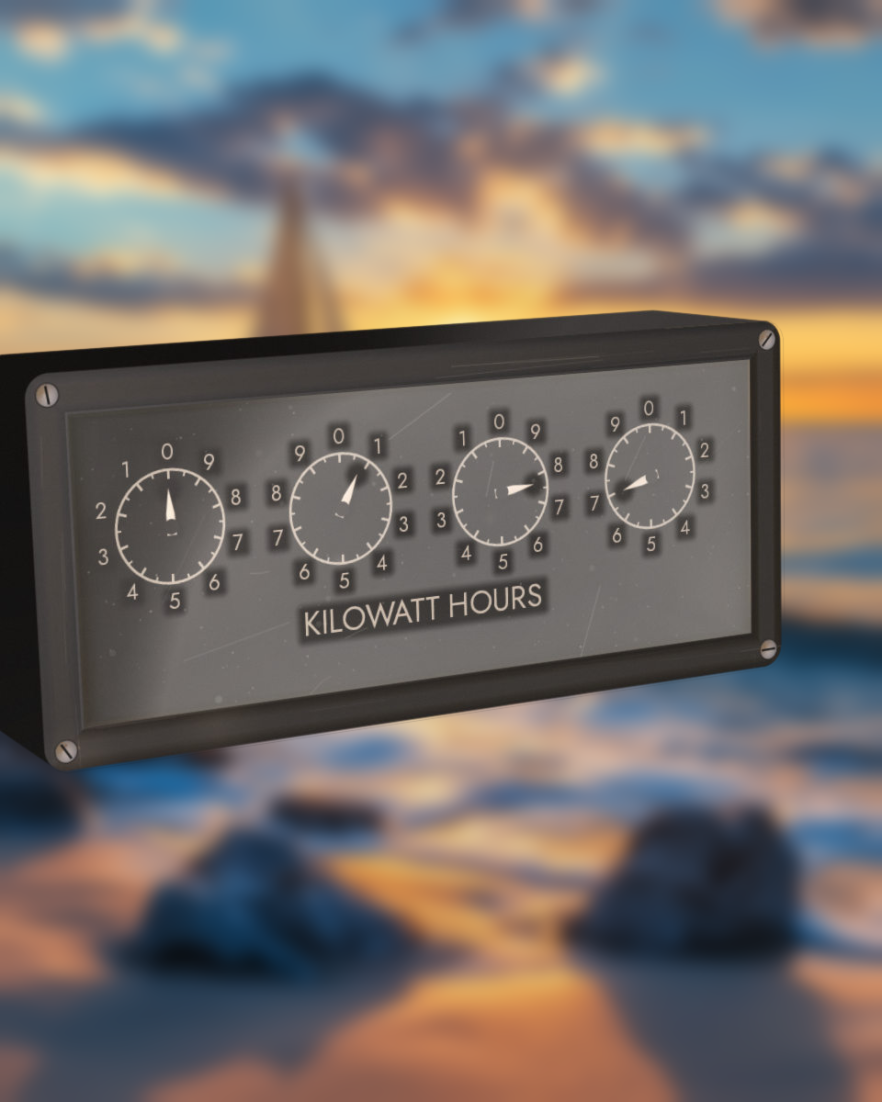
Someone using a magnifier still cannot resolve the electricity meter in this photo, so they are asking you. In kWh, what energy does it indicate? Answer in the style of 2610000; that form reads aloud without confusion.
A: 77
